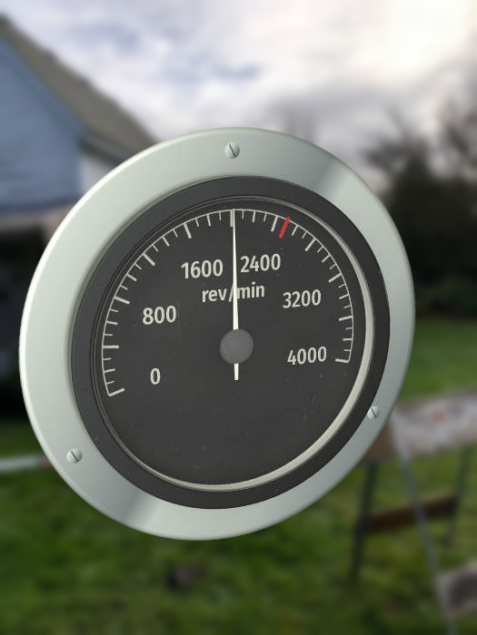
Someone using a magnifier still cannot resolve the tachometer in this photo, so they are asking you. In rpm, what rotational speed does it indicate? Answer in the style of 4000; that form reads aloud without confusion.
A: 2000
